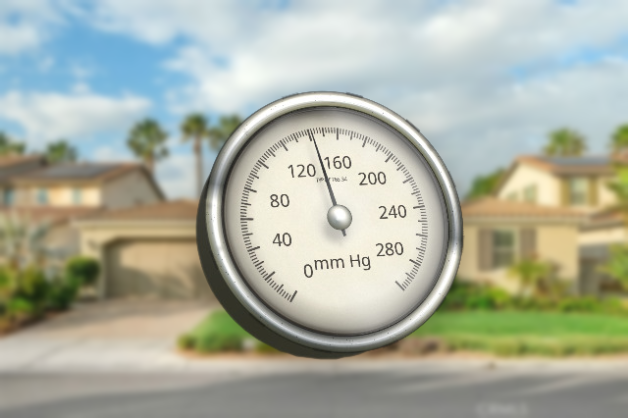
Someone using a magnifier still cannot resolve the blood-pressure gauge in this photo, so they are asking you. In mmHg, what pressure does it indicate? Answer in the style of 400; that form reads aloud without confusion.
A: 140
